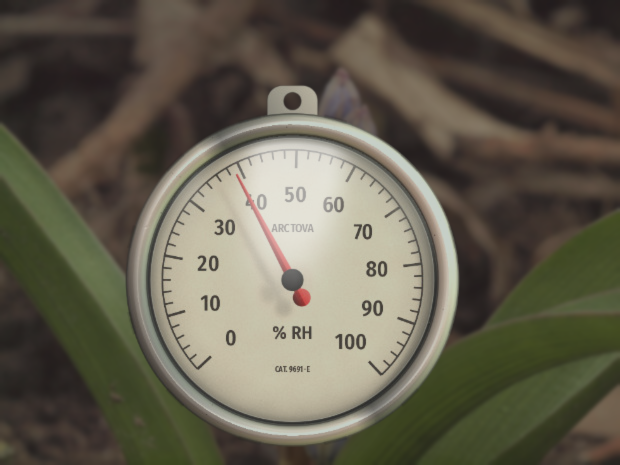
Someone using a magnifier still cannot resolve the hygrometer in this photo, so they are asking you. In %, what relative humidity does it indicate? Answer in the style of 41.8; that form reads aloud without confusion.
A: 39
